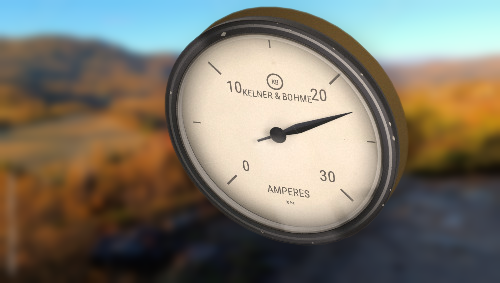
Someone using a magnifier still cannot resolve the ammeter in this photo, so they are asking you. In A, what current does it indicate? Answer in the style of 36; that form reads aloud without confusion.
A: 22.5
